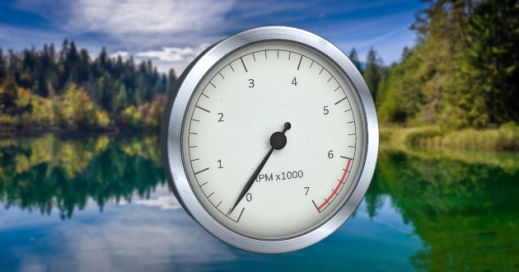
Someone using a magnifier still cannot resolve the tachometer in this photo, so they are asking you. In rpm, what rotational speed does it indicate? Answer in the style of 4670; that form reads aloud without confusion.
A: 200
